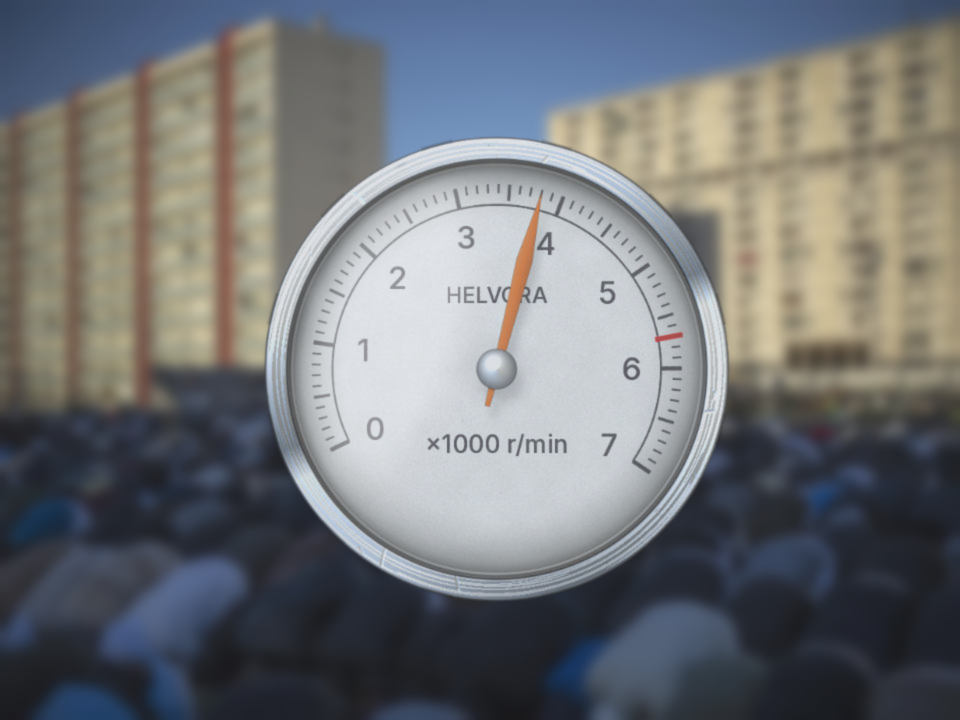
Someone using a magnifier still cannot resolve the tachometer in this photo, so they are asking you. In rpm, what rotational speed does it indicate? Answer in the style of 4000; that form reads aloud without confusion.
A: 3800
